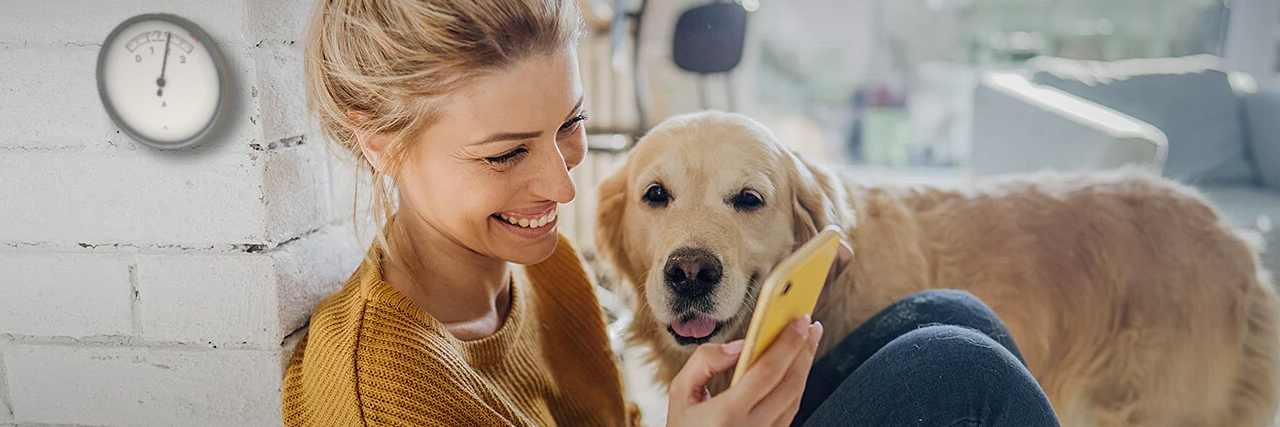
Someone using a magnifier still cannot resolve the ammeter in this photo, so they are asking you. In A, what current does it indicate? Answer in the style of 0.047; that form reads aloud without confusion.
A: 2
